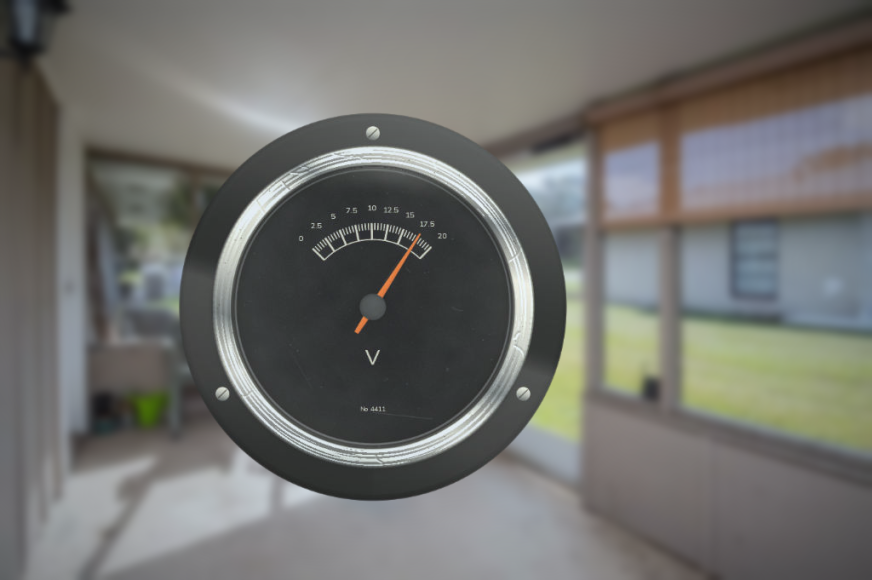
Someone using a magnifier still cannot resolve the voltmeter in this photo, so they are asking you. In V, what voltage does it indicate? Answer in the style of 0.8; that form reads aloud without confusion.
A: 17.5
